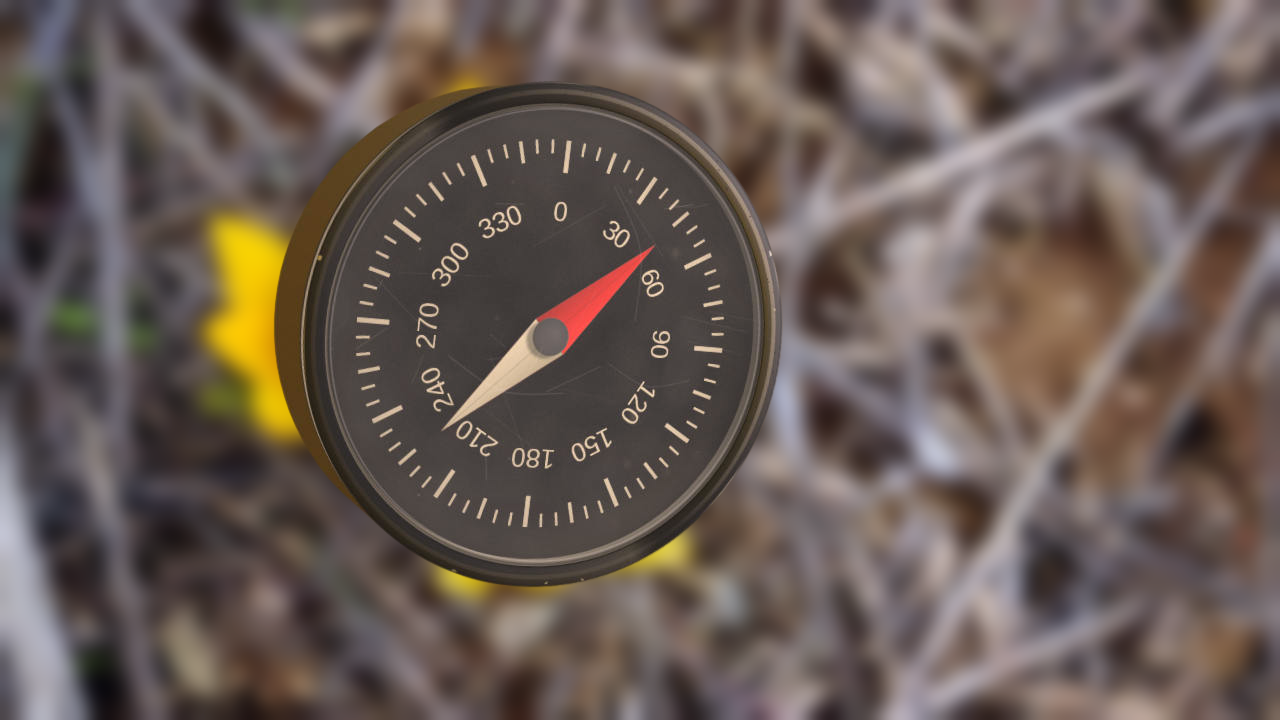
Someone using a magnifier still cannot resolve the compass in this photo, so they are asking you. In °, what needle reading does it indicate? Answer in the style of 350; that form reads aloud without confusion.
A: 45
